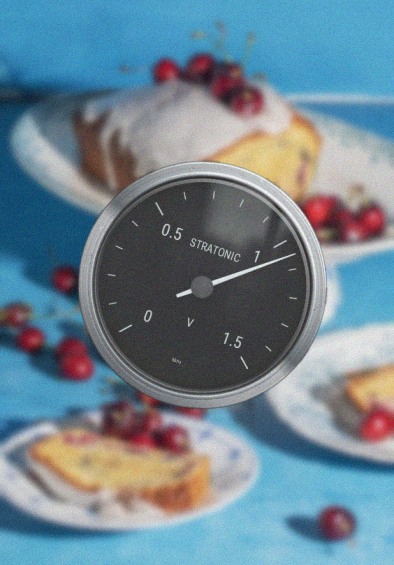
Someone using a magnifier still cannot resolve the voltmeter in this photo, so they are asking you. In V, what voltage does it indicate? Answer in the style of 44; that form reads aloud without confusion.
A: 1.05
